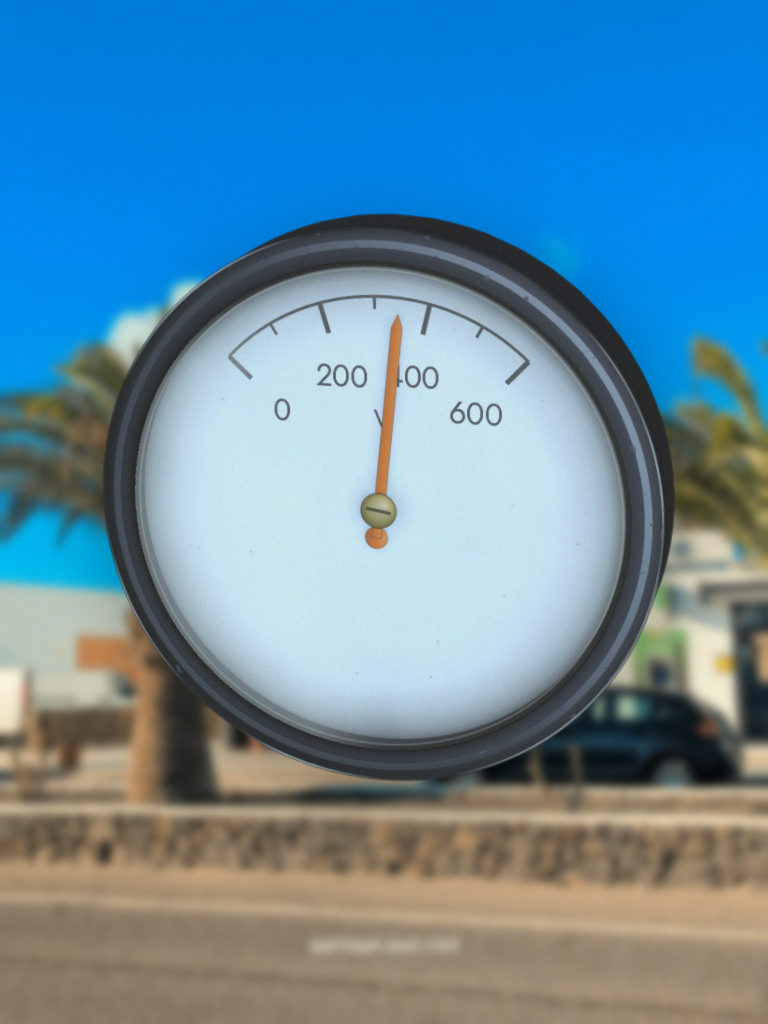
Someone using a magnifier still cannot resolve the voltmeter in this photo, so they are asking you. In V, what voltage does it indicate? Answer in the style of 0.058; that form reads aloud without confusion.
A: 350
